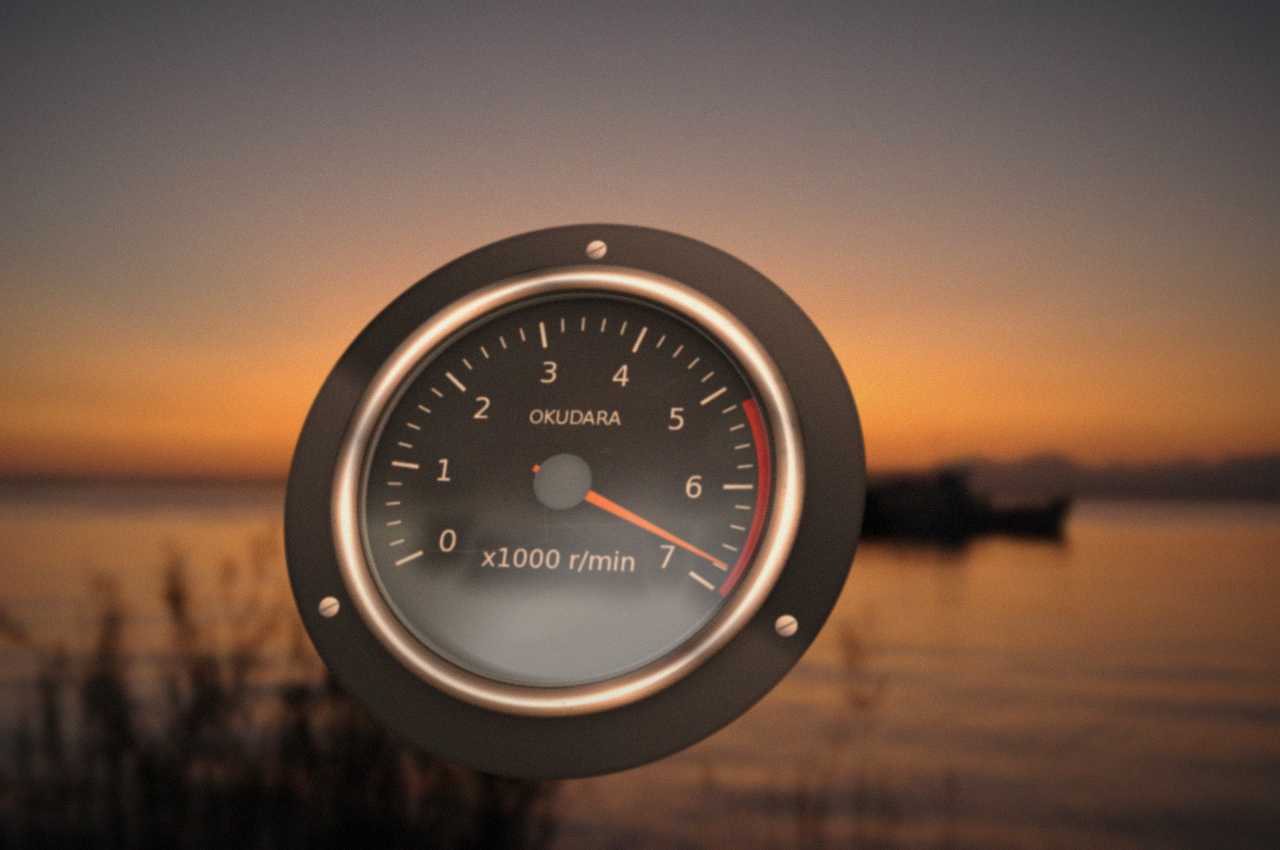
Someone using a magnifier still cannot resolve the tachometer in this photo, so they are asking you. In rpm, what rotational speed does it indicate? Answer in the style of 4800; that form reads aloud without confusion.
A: 6800
